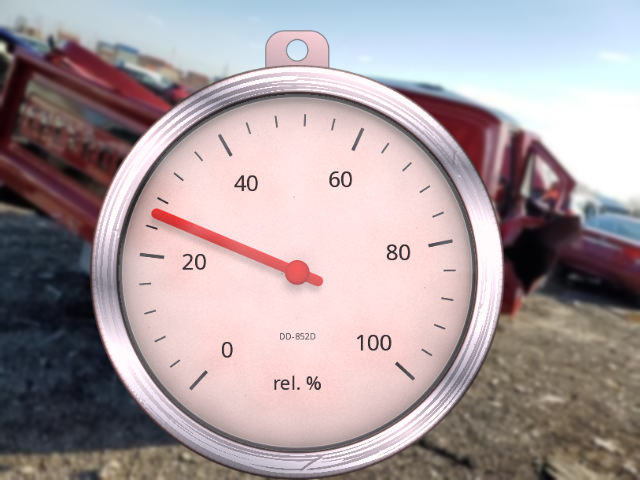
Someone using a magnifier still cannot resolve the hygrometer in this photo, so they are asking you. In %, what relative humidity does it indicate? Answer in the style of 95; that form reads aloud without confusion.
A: 26
